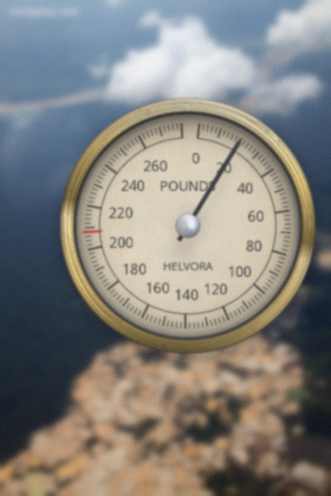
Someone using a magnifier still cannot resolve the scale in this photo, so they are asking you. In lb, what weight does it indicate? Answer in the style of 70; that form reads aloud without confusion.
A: 20
